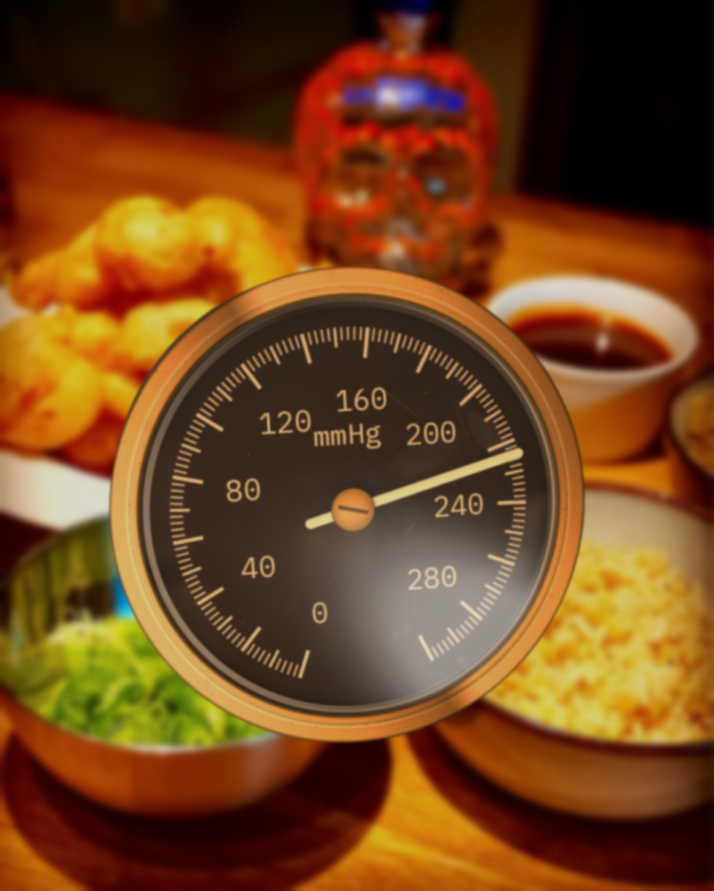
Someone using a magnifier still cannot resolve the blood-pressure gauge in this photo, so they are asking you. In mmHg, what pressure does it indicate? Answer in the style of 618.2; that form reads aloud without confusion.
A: 224
